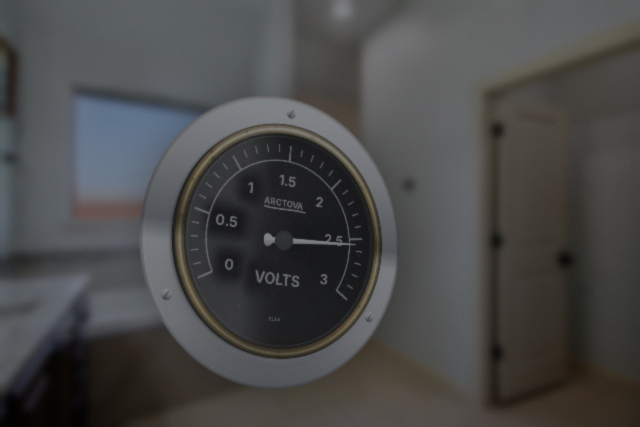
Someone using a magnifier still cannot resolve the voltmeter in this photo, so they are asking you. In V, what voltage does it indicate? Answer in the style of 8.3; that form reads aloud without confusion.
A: 2.55
